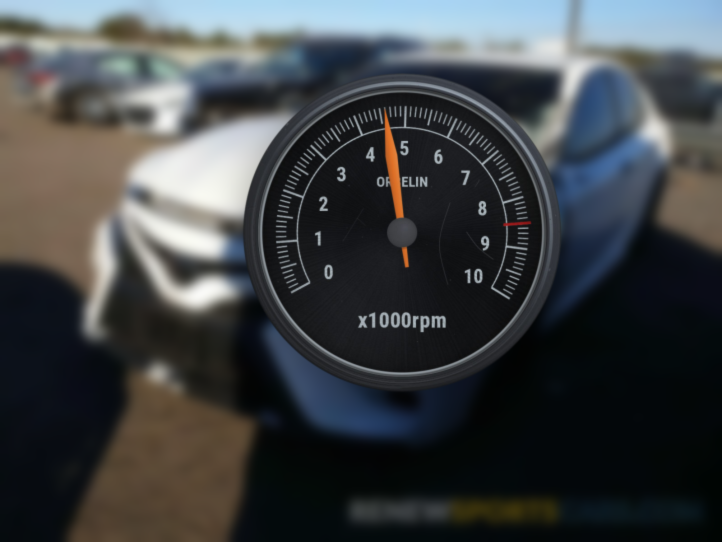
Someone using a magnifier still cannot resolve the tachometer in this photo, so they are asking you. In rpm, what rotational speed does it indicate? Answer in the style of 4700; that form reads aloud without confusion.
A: 4600
